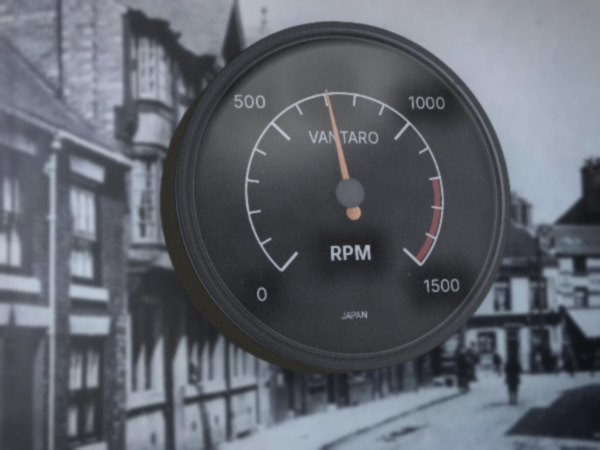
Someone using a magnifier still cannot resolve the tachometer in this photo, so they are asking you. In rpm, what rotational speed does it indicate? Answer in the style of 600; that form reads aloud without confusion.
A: 700
